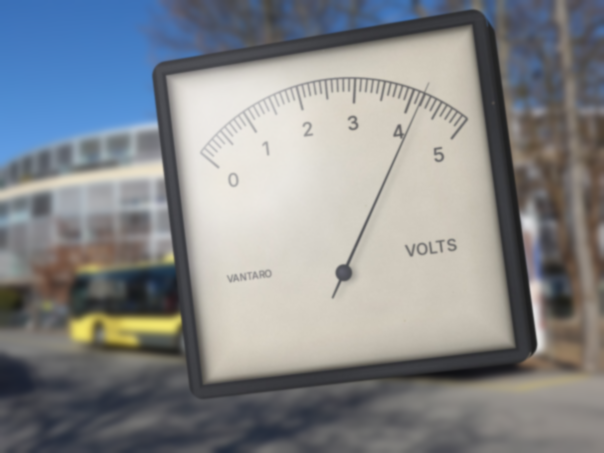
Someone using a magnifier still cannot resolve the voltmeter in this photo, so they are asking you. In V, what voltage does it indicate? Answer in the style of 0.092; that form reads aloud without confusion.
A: 4.2
